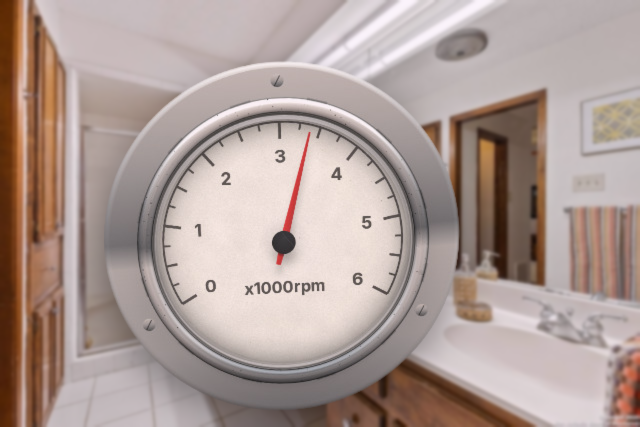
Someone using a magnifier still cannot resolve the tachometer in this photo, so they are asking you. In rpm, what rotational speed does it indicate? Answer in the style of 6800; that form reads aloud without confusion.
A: 3375
